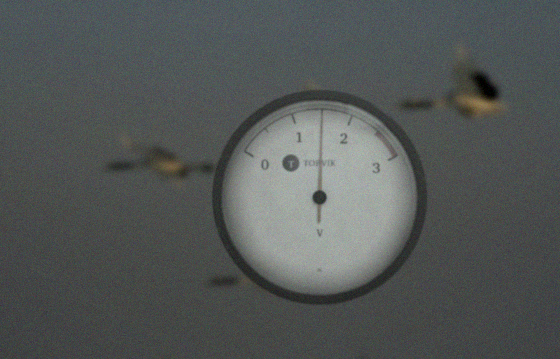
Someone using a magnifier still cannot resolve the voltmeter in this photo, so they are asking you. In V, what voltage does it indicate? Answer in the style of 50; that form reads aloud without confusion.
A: 1.5
